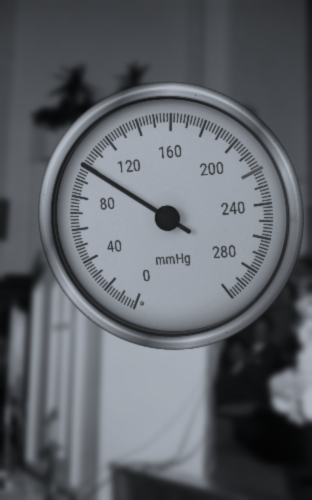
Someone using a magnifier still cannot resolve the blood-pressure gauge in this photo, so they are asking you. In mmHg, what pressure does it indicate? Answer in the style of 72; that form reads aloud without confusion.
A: 100
